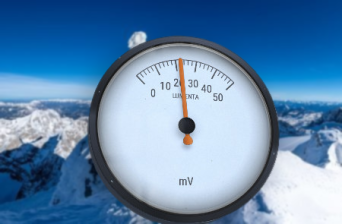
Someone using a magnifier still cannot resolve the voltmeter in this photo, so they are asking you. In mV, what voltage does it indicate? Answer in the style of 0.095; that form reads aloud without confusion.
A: 22
